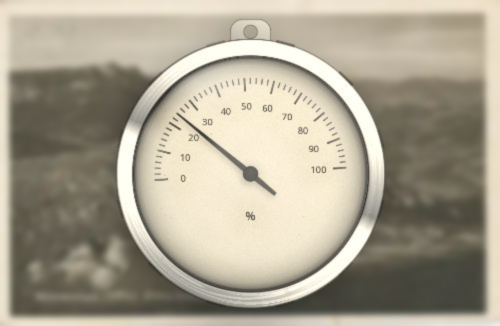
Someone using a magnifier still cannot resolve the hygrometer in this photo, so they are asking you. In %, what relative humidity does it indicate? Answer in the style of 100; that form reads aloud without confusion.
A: 24
